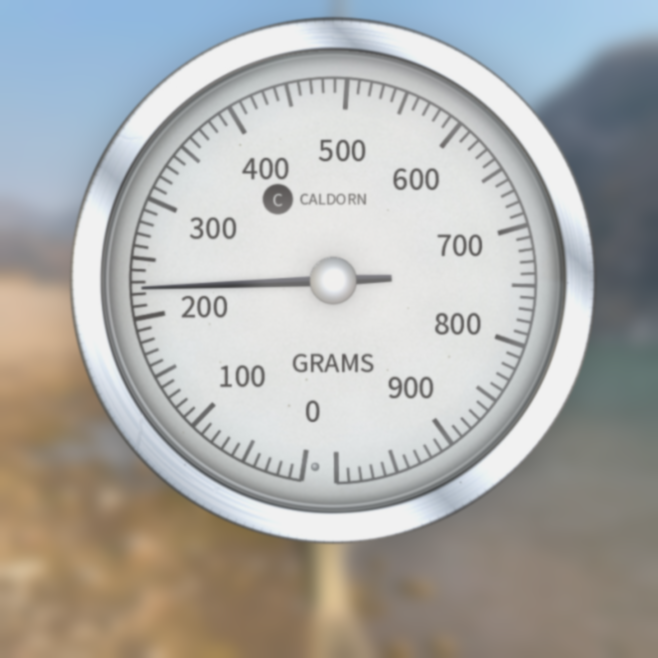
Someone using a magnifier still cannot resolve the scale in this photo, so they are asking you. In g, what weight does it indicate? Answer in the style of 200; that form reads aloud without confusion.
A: 225
